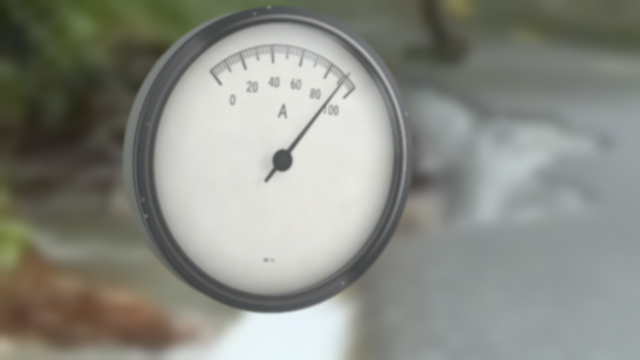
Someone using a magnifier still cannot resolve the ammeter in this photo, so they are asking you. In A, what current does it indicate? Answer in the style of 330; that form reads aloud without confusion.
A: 90
